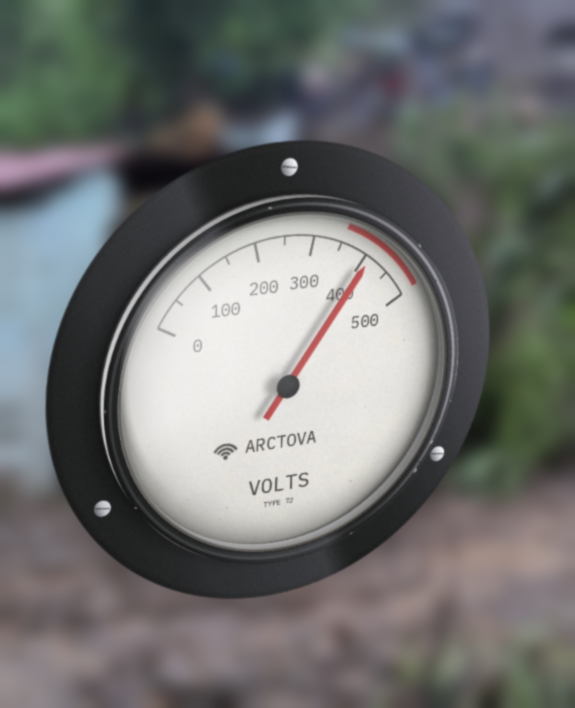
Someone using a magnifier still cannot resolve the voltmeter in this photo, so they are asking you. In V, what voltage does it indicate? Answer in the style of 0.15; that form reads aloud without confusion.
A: 400
